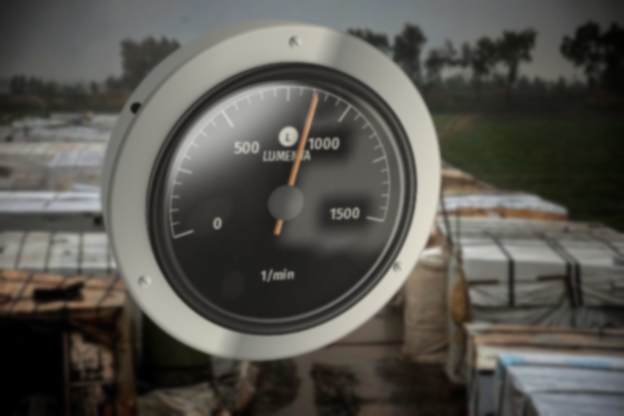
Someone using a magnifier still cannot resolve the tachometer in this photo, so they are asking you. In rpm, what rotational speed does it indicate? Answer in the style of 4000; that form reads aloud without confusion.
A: 850
